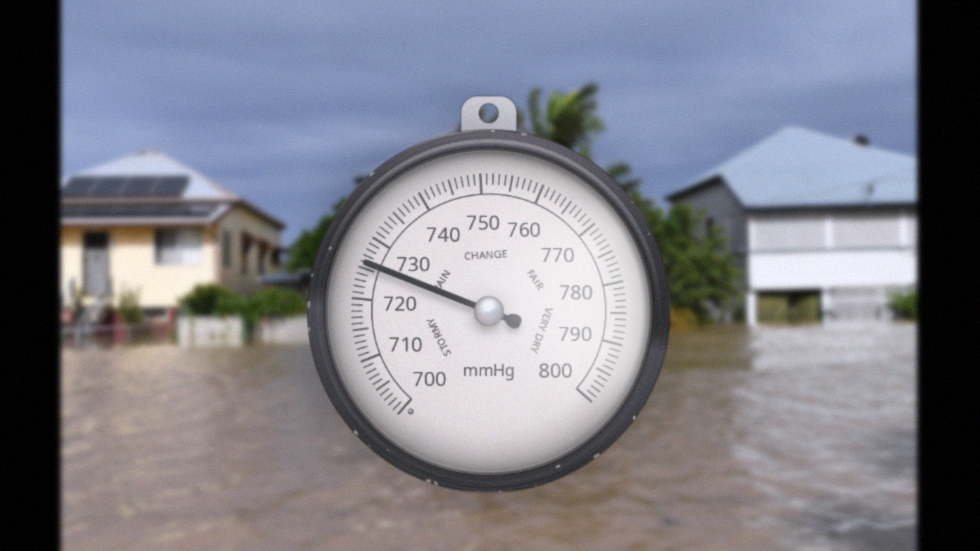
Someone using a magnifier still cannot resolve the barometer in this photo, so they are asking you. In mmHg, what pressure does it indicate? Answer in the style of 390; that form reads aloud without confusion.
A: 726
